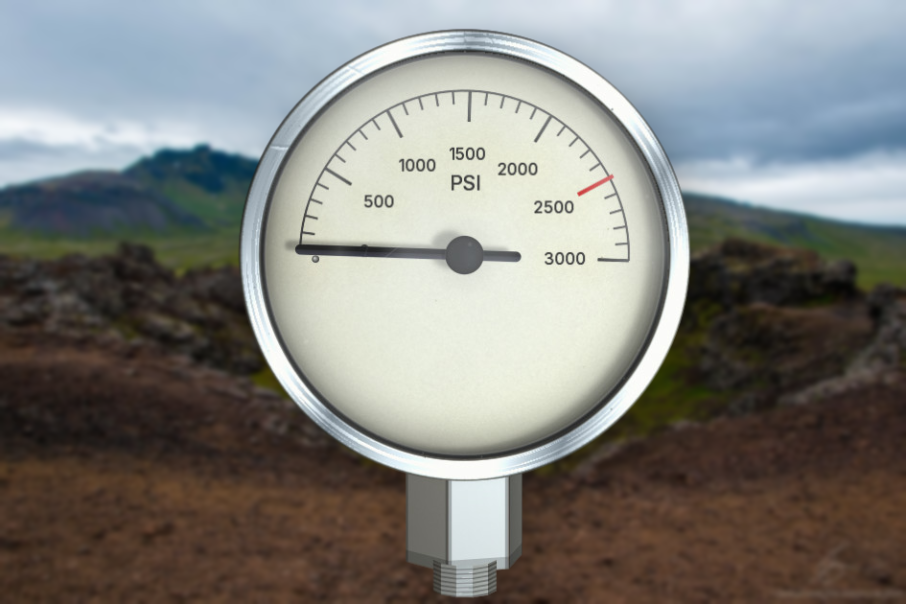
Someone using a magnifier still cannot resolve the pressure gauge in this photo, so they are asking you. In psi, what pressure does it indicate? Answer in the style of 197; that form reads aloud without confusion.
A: 0
